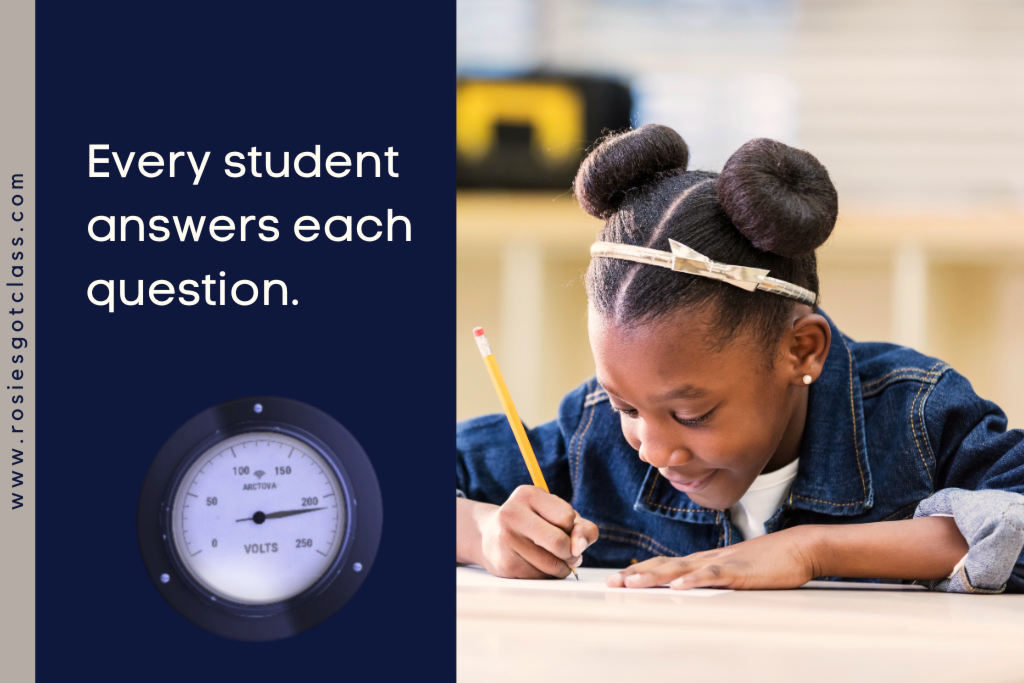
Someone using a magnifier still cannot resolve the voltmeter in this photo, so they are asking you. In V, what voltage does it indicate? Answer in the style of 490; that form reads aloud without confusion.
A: 210
